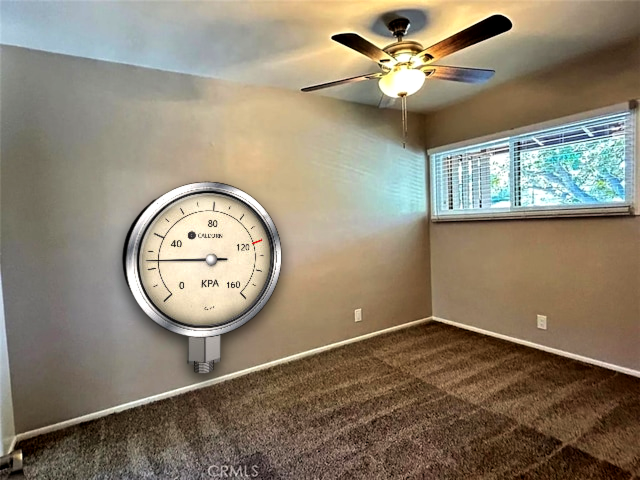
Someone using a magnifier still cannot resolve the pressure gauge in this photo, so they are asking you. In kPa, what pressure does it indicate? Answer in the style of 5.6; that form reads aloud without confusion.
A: 25
